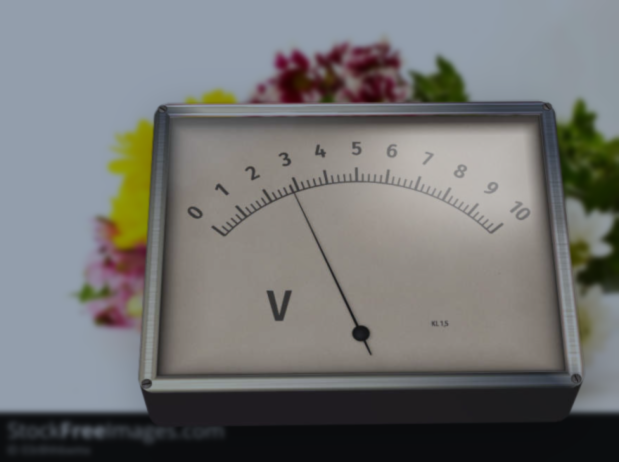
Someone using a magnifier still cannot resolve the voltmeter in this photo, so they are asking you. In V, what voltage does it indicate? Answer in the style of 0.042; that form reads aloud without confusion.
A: 2.8
